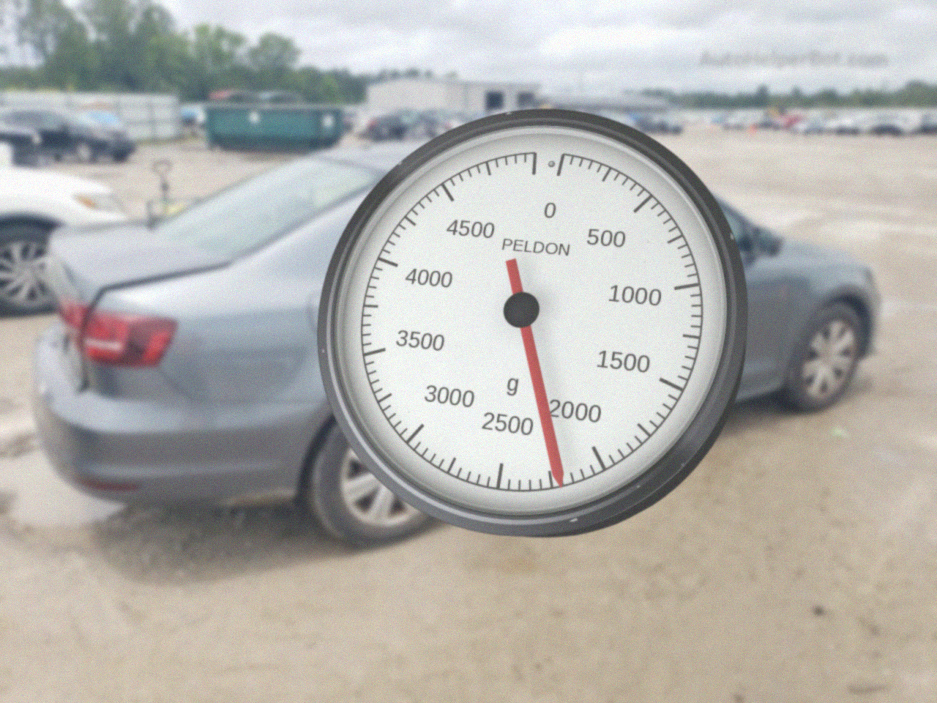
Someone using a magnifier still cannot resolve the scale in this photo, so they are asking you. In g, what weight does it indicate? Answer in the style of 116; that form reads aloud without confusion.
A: 2200
